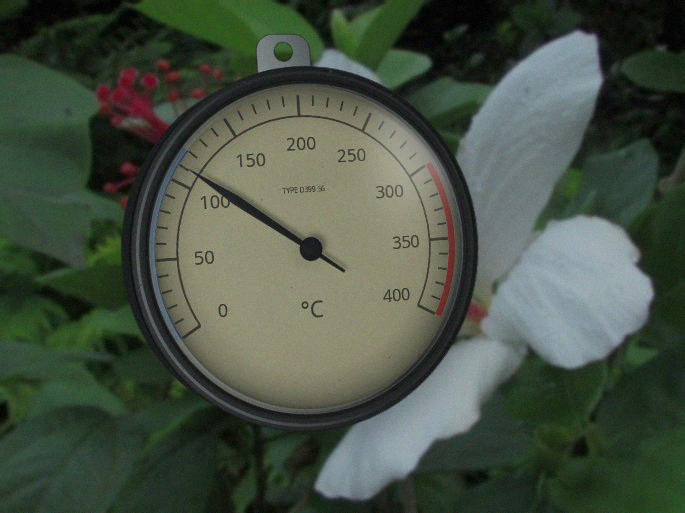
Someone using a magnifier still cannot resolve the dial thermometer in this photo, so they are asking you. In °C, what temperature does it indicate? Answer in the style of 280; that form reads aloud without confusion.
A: 110
